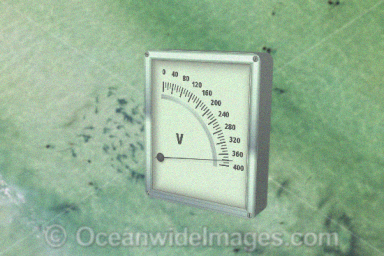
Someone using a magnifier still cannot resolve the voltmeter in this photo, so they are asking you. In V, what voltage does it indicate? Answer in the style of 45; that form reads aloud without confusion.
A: 380
